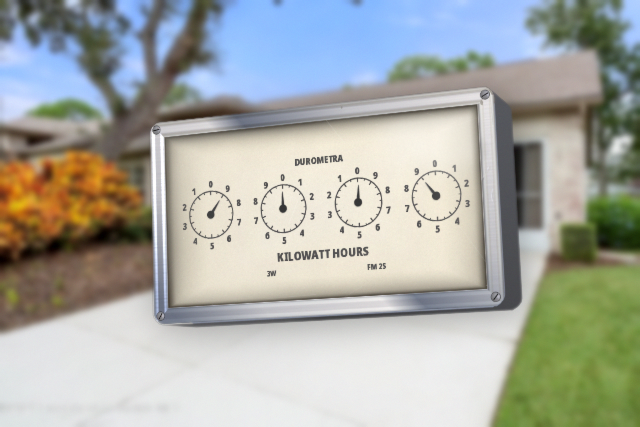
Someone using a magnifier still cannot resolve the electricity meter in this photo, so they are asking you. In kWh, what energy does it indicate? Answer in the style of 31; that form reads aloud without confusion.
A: 8999
